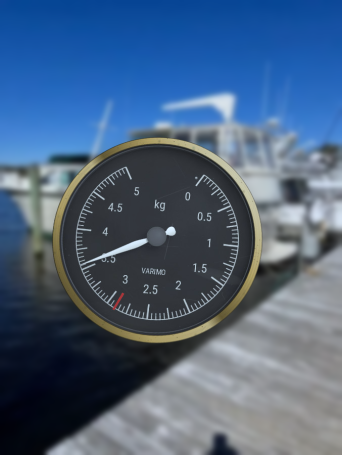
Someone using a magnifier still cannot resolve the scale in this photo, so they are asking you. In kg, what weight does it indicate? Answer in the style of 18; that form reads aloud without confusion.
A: 3.55
